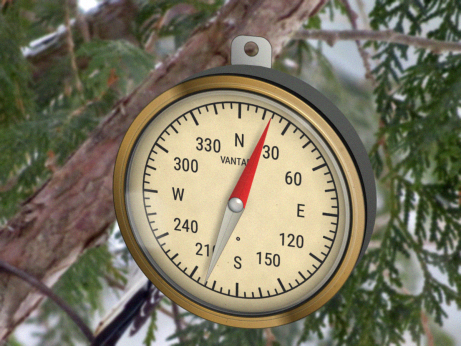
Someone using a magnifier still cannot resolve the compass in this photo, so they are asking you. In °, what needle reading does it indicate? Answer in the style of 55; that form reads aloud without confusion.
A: 20
